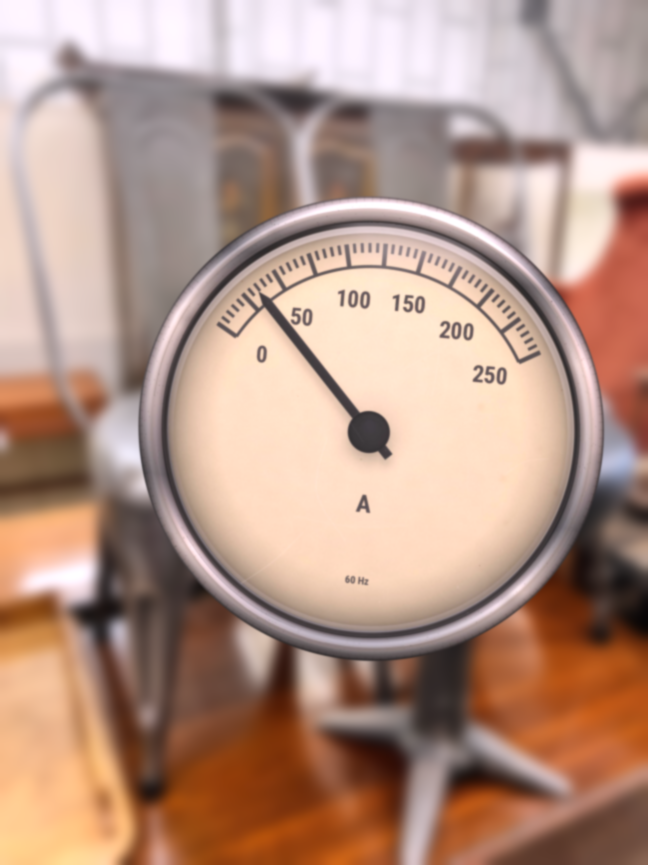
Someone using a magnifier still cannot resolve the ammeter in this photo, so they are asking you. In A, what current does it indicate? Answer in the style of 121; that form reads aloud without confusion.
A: 35
